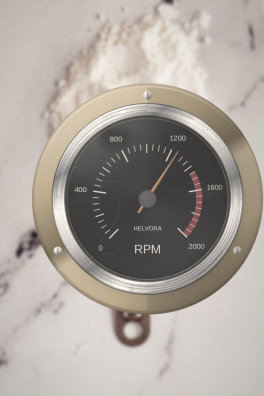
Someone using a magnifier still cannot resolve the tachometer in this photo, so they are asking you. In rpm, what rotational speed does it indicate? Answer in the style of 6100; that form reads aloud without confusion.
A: 1250
